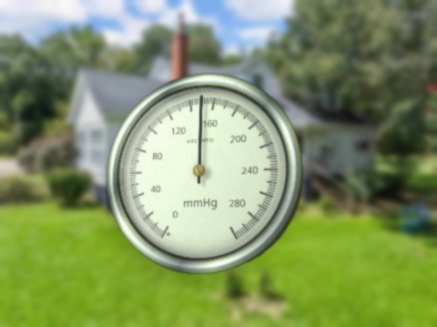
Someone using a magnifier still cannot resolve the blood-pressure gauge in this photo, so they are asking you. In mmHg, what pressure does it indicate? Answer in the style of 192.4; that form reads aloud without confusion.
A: 150
